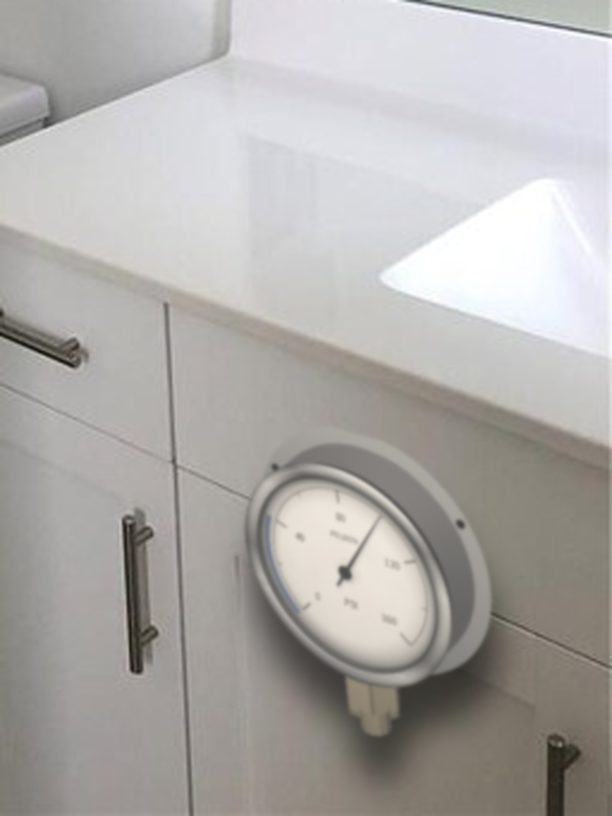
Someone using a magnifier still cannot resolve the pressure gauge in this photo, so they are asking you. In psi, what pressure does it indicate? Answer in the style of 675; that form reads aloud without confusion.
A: 100
